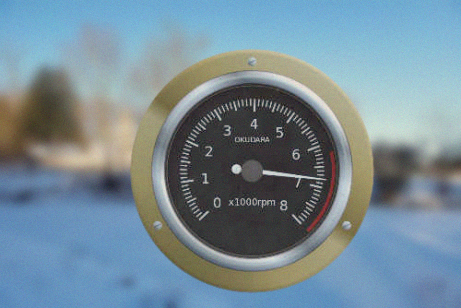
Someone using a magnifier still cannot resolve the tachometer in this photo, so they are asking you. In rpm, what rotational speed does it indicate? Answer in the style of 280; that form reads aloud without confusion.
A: 6800
